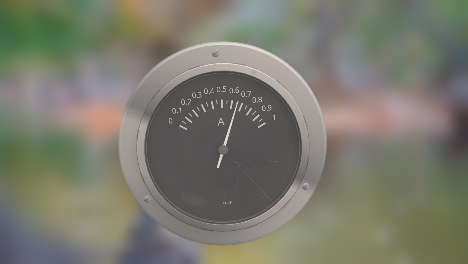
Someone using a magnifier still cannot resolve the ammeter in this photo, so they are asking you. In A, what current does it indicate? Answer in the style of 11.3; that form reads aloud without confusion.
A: 0.65
